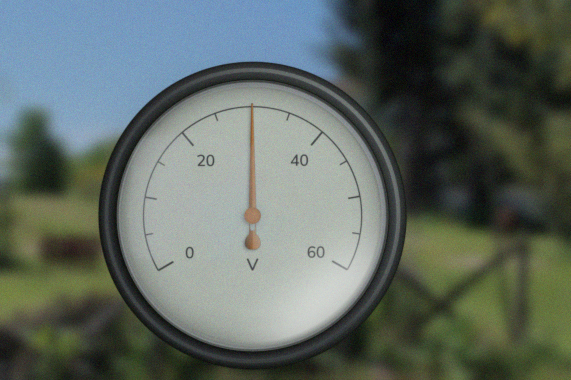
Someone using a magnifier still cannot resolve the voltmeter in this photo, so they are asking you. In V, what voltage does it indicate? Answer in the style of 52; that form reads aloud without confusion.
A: 30
